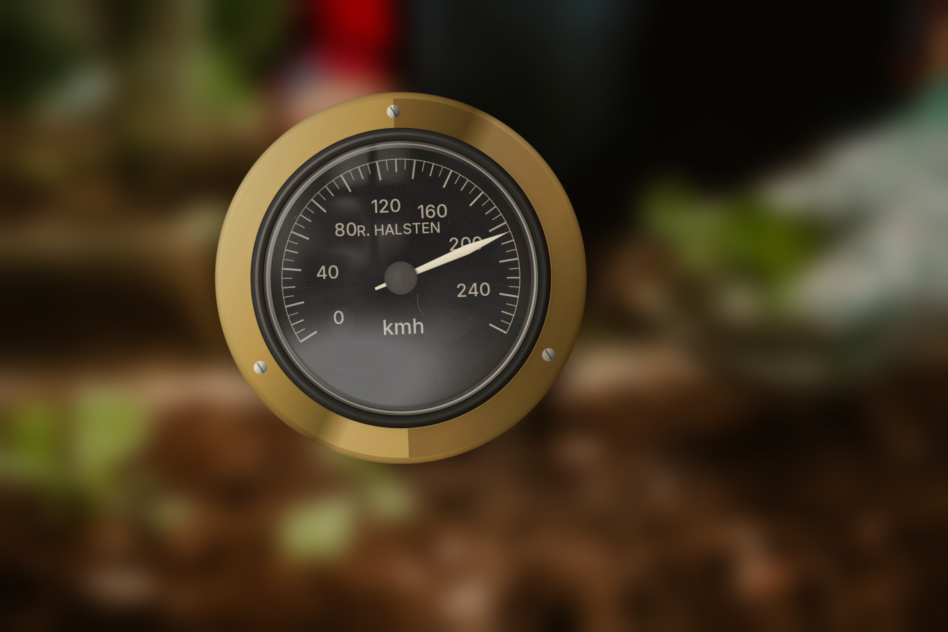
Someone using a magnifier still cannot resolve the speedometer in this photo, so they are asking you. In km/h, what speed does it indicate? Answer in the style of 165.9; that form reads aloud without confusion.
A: 205
